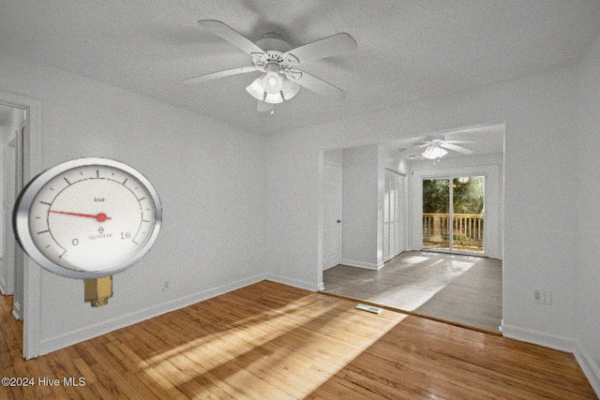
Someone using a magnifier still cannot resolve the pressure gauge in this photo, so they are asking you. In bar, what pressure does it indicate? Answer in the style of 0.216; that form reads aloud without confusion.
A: 3.5
